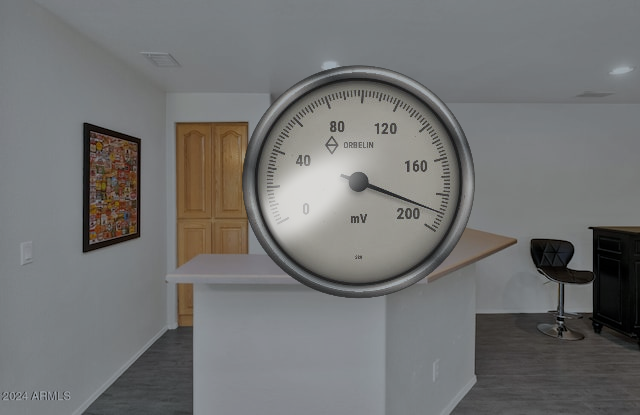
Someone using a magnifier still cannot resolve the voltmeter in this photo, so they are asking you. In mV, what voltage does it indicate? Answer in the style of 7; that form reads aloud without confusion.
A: 190
